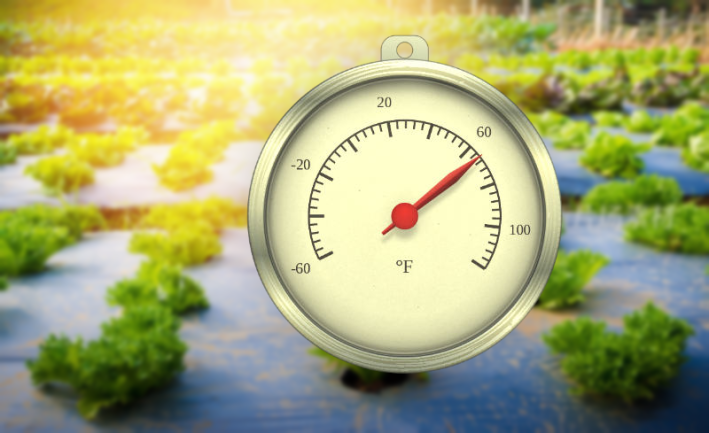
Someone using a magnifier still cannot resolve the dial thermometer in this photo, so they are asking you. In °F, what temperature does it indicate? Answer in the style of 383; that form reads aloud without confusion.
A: 66
